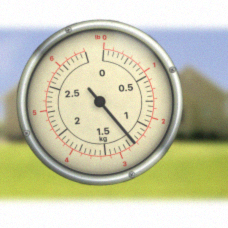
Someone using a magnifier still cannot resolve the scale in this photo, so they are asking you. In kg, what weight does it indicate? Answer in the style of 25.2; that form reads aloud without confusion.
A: 1.2
